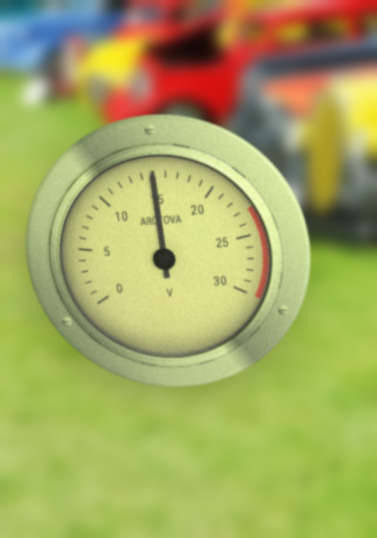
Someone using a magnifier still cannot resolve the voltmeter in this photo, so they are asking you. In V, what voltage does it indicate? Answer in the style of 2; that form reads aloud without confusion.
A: 15
